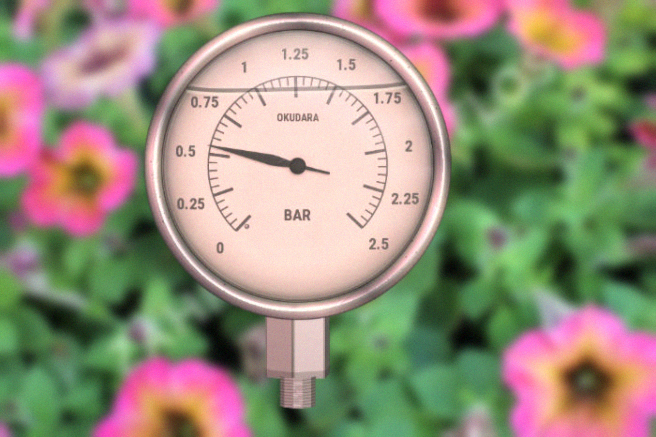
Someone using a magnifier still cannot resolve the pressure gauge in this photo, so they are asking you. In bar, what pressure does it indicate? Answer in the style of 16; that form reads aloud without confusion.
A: 0.55
